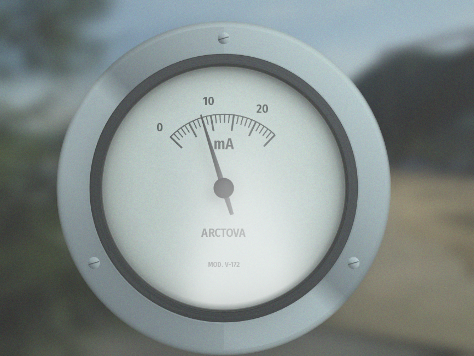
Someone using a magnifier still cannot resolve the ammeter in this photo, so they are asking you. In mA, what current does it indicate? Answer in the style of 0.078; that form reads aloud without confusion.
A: 8
